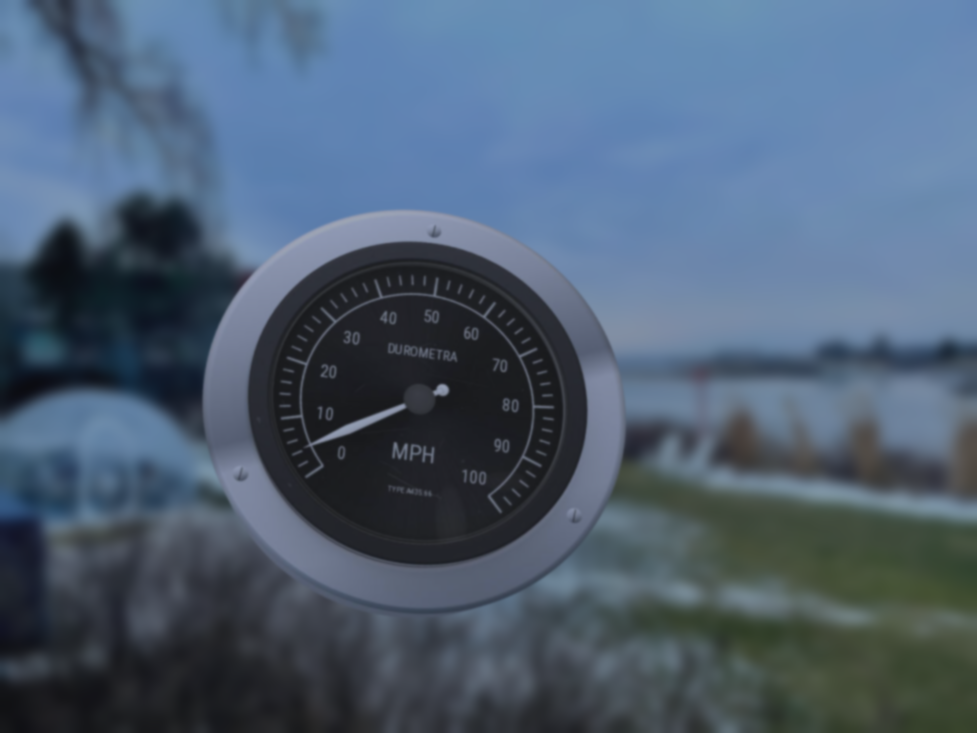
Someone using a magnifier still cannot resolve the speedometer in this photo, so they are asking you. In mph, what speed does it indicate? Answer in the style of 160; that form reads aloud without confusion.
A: 4
